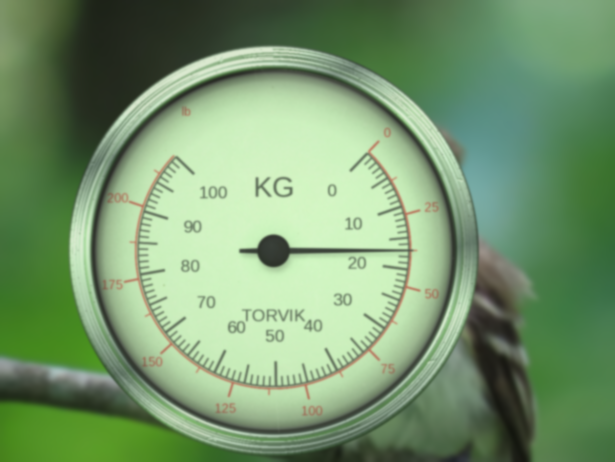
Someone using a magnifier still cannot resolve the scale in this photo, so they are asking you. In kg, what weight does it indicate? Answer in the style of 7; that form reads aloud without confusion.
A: 17
